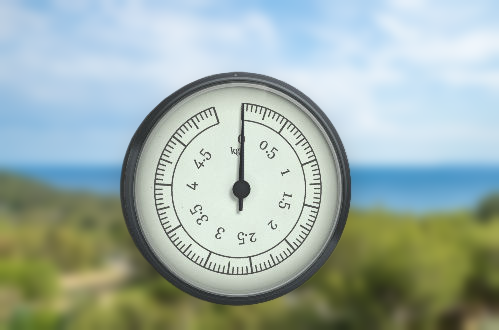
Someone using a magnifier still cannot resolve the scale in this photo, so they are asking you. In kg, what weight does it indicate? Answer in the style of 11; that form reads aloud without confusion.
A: 0
